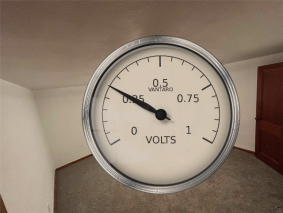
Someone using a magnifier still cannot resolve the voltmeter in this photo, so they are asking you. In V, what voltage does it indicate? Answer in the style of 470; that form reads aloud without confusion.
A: 0.25
